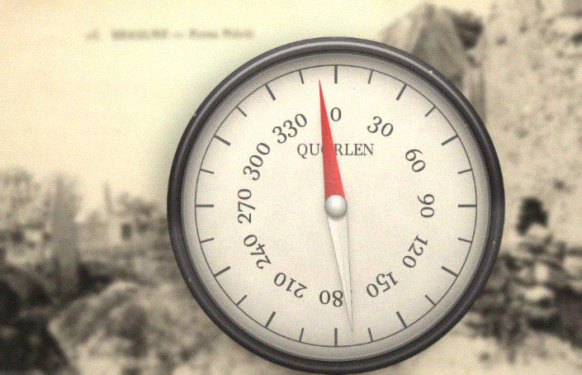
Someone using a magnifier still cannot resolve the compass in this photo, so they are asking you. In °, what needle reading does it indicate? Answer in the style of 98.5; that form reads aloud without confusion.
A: 352.5
